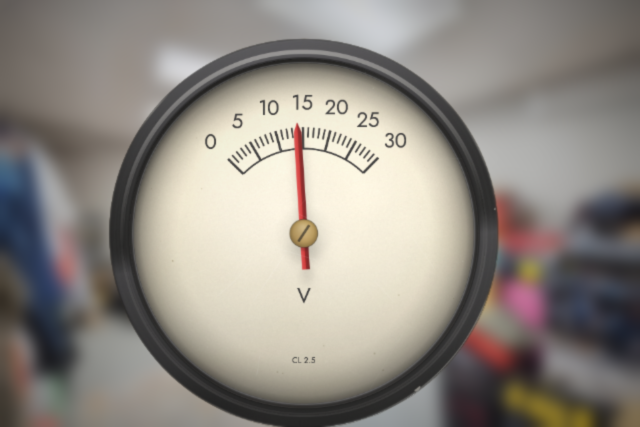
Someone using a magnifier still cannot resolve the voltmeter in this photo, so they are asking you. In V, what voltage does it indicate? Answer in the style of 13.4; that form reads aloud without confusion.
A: 14
